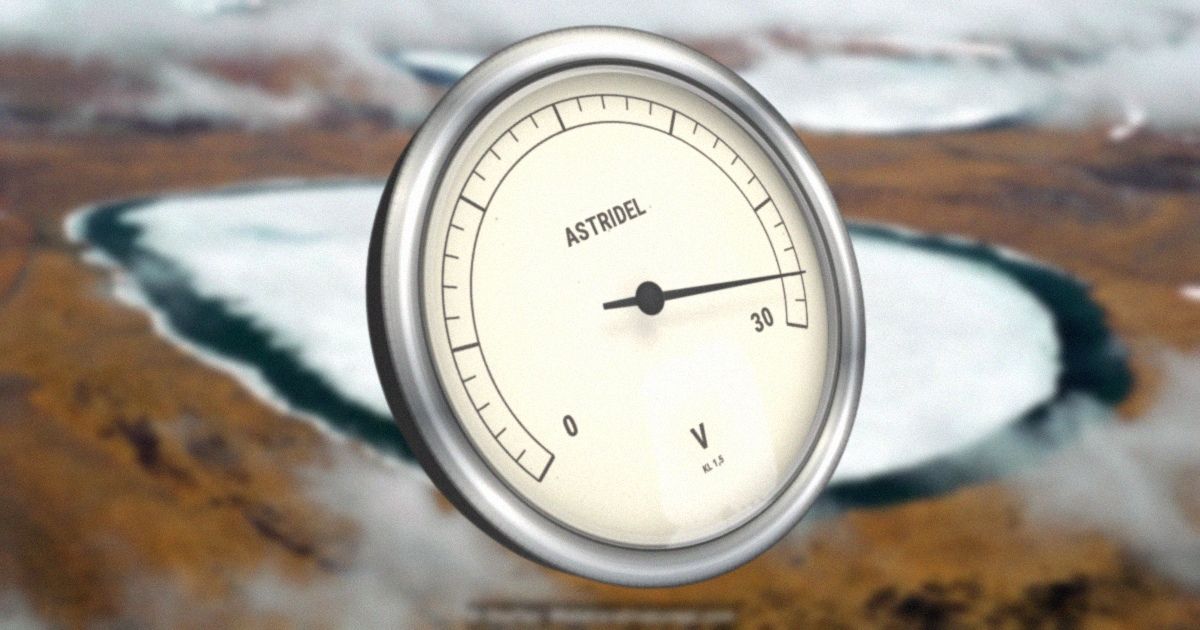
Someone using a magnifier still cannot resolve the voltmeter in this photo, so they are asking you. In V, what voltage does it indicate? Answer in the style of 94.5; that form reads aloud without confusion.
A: 28
